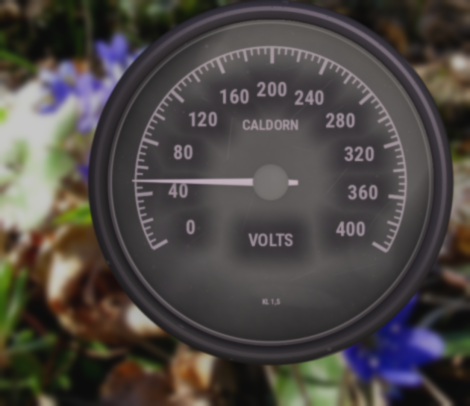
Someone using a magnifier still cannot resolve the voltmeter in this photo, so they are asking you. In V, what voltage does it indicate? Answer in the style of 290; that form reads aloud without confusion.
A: 50
